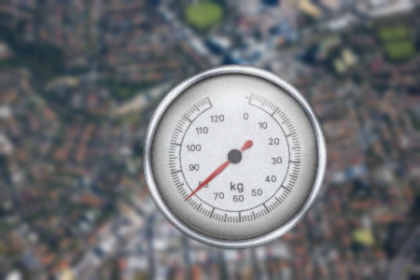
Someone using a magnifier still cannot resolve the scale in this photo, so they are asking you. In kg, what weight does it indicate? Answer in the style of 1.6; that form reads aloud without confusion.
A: 80
